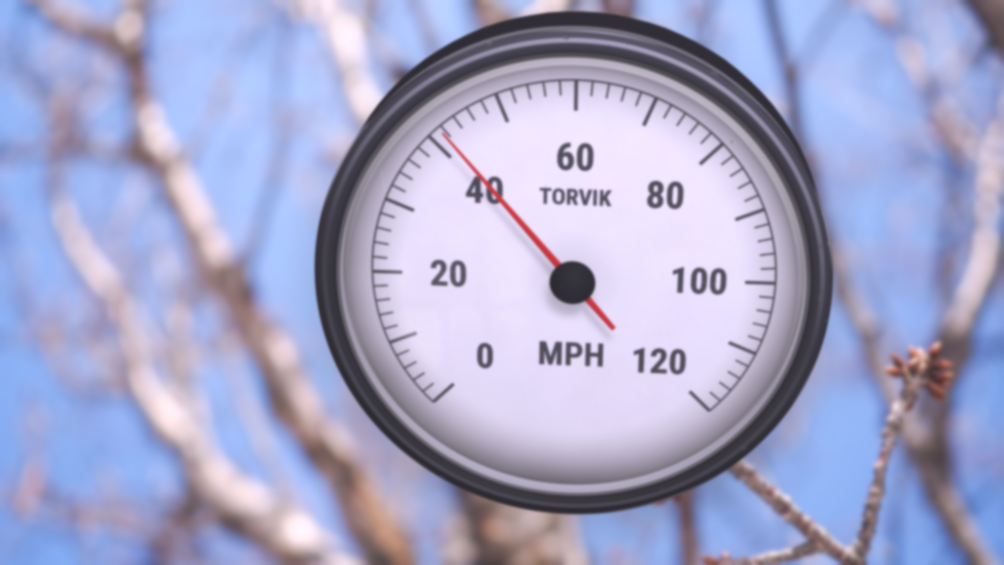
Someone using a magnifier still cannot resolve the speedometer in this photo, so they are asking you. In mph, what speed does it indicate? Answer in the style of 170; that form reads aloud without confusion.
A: 42
